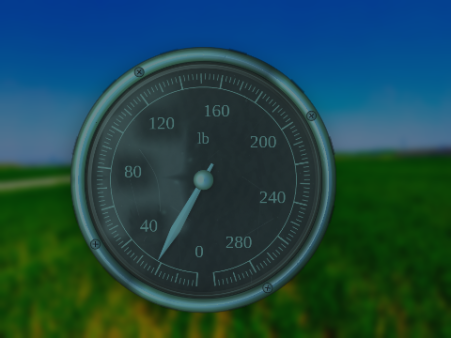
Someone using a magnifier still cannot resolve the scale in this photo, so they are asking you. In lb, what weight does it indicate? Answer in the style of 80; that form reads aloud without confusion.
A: 22
